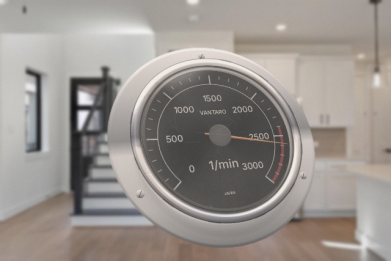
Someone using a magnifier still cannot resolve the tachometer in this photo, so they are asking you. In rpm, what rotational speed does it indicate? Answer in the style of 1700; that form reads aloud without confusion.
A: 2600
